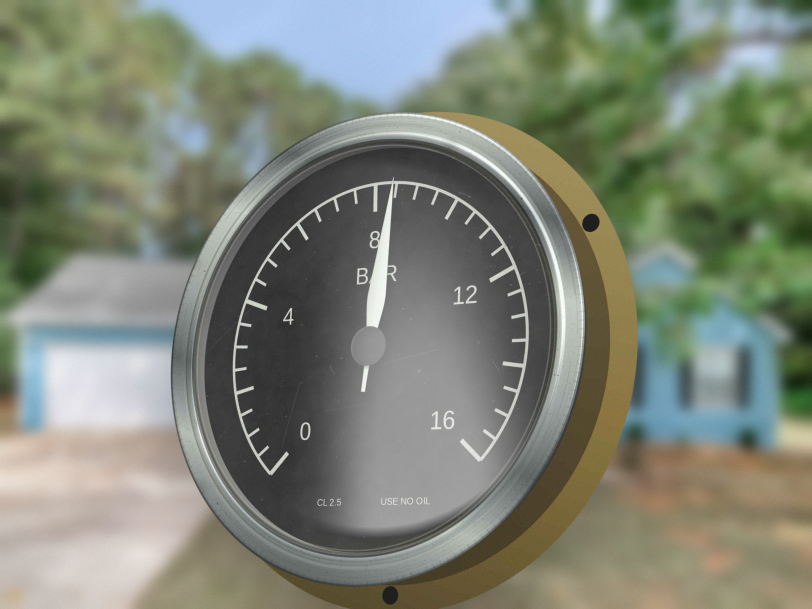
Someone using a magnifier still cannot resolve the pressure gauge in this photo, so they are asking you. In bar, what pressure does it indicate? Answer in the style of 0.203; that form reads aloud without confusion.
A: 8.5
